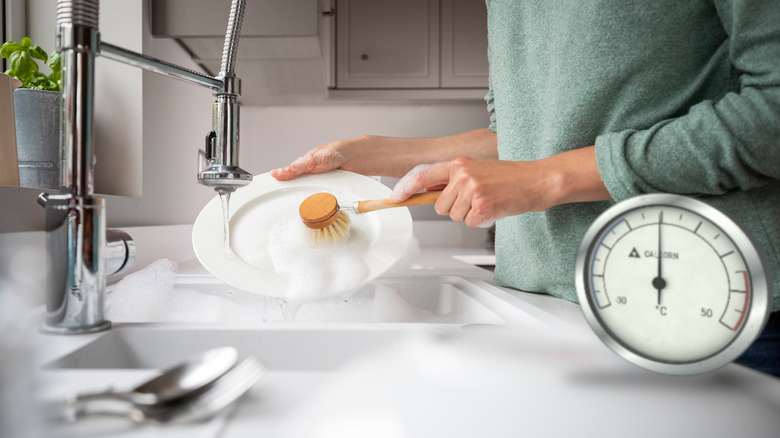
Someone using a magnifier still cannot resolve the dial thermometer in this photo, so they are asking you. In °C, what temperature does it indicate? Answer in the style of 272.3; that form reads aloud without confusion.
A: 10
